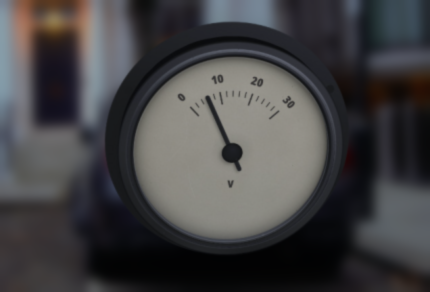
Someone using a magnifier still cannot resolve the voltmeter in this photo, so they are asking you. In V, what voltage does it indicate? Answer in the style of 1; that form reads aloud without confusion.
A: 6
